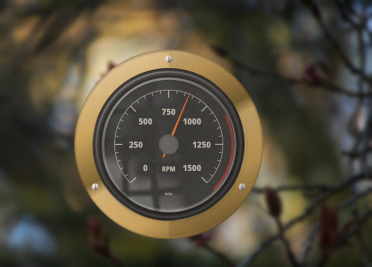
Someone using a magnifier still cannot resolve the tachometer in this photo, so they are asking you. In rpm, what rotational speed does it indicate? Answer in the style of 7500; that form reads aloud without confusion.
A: 875
